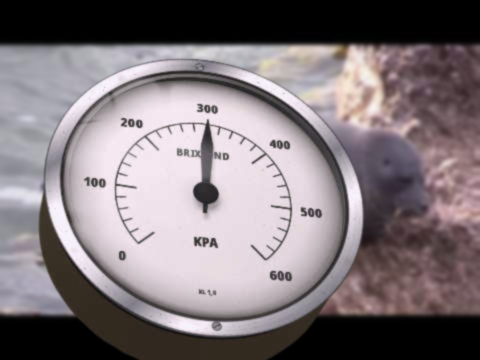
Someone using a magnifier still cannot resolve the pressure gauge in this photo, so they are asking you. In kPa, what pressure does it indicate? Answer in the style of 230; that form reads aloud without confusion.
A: 300
